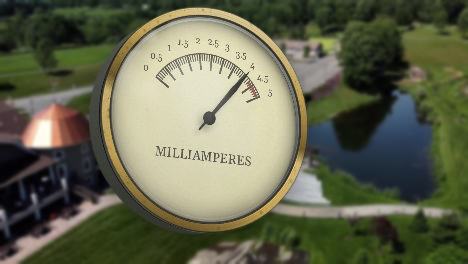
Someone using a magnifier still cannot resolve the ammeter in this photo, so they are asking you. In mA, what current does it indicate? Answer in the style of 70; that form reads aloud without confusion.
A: 4
